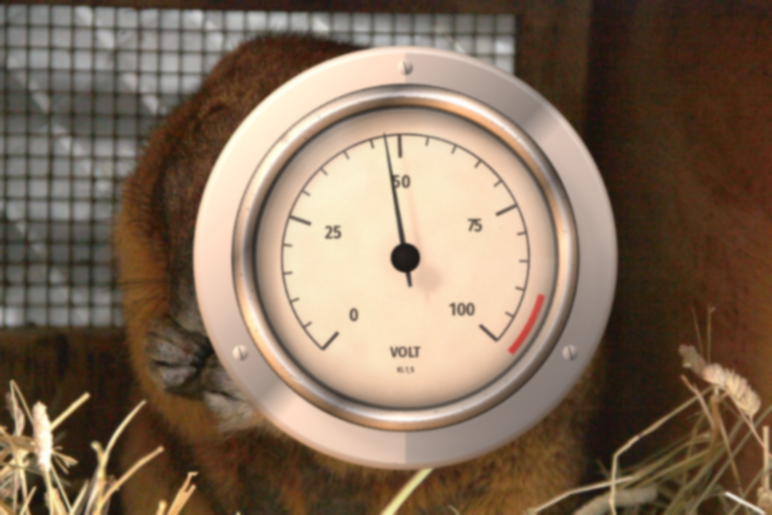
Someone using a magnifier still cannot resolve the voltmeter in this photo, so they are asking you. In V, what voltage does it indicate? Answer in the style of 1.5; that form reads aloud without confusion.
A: 47.5
